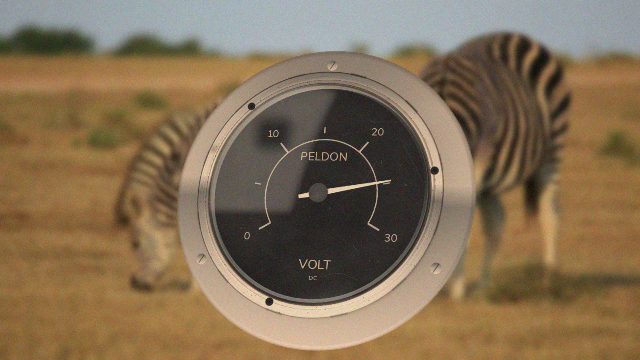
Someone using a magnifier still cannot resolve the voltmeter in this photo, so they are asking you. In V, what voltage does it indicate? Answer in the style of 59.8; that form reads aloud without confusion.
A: 25
